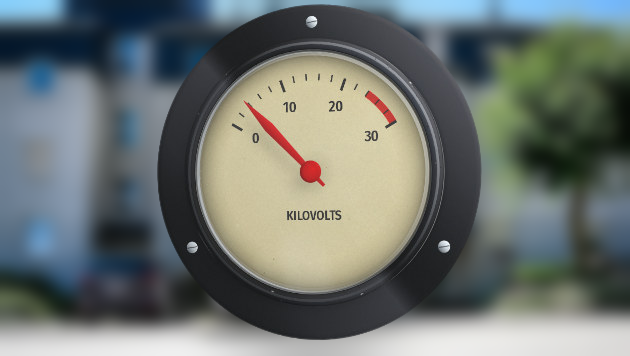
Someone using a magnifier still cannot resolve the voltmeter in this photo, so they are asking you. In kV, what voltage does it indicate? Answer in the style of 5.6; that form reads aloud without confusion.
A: 4
